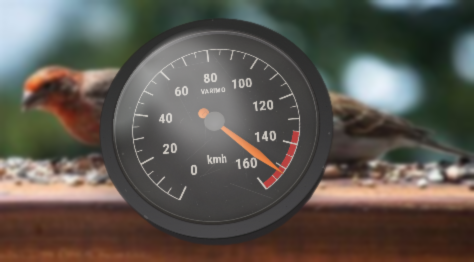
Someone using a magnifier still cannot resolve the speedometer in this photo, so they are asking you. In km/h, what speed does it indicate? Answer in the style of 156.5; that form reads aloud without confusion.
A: 152.5
